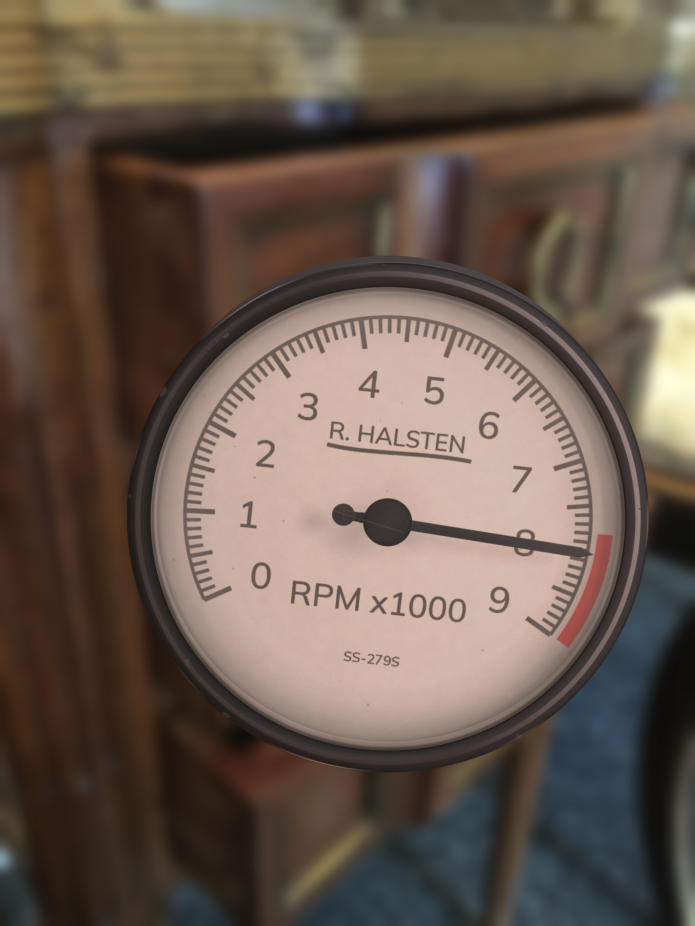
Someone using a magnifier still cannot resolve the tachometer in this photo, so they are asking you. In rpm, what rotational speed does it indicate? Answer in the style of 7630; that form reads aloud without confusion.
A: 8000
